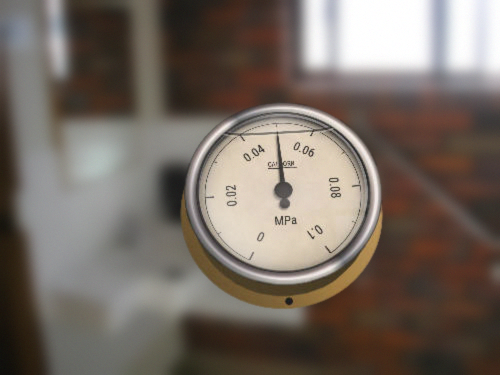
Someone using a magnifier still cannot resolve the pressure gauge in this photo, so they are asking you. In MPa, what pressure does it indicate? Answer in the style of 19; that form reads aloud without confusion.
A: 0.05
